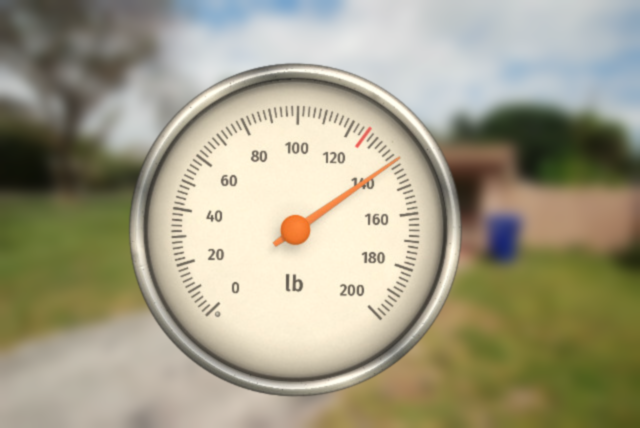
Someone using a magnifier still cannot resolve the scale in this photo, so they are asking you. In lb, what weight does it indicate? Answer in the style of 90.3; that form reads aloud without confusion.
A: 140
